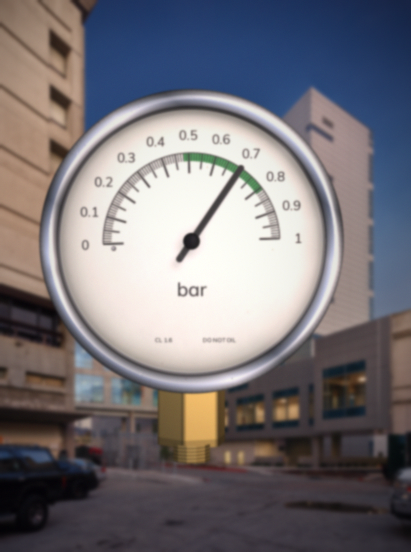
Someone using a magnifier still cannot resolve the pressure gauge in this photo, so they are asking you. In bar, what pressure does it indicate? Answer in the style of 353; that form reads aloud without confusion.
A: 0.7
